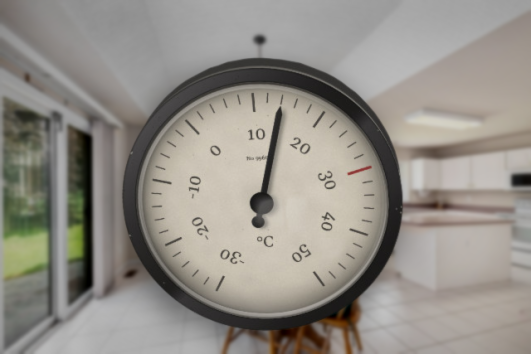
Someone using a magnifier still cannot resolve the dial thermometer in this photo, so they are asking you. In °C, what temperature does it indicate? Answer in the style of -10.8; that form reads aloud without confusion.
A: 14
